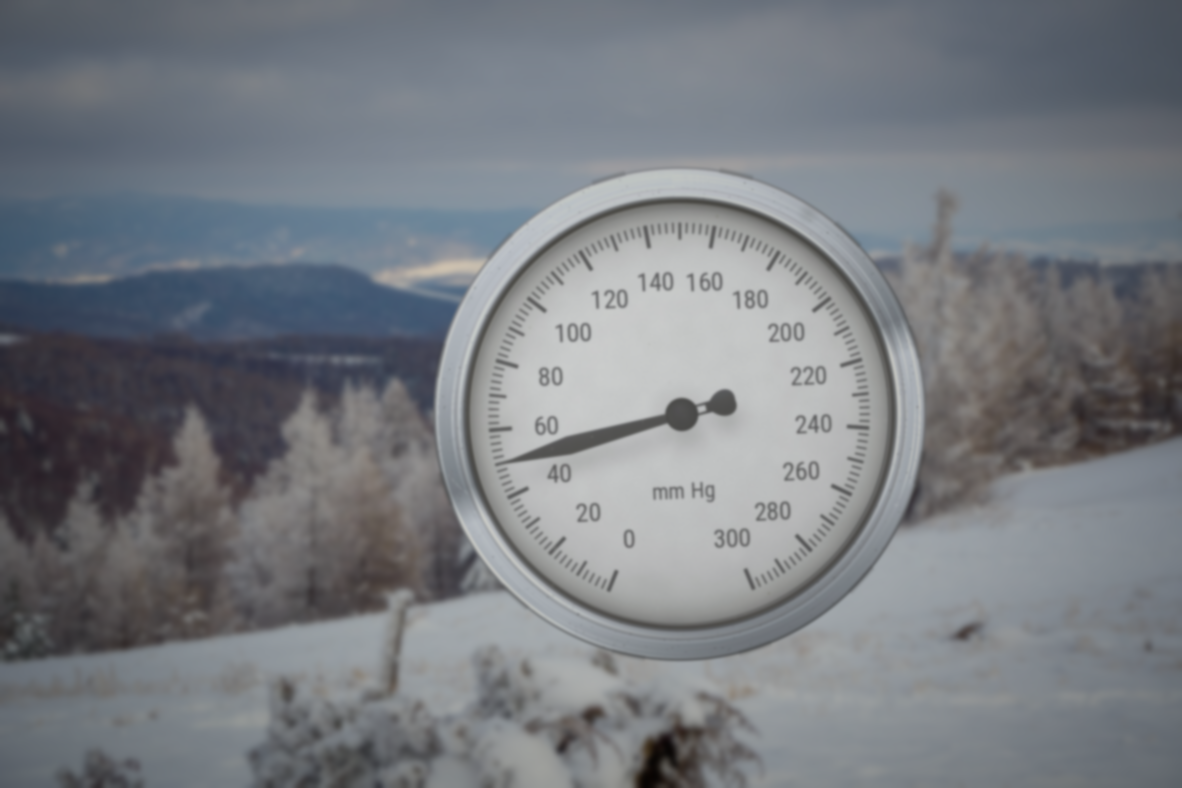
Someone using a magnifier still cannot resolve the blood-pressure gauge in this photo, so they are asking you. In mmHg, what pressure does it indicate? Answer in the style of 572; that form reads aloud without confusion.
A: 50
